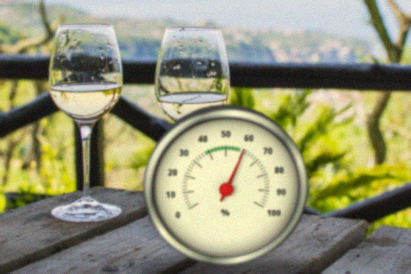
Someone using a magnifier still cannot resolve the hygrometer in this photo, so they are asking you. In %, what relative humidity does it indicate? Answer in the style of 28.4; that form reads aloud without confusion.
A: 60
